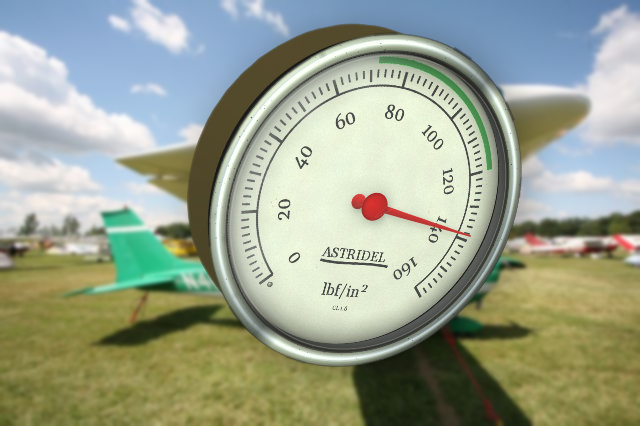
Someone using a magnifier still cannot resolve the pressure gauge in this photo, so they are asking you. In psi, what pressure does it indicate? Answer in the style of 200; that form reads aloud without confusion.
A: 138
